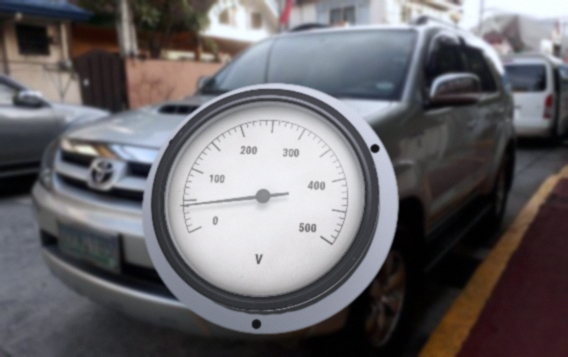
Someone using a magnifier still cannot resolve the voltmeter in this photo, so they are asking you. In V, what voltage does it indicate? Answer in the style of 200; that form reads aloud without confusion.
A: 40
